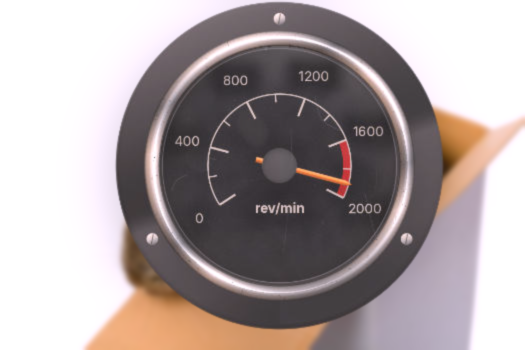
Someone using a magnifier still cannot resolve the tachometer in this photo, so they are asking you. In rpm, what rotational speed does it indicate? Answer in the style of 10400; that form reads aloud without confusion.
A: 1900
